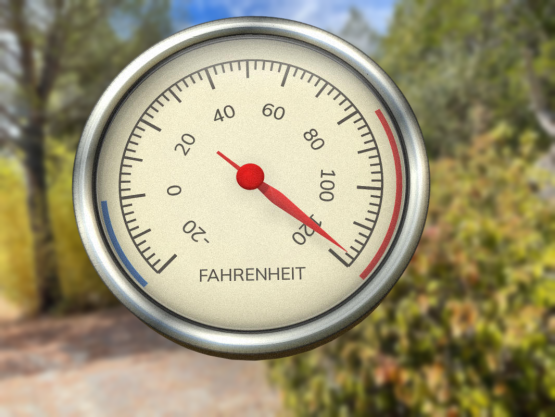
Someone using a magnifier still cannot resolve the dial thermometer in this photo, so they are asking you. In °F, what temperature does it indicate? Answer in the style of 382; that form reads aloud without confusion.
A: 118
